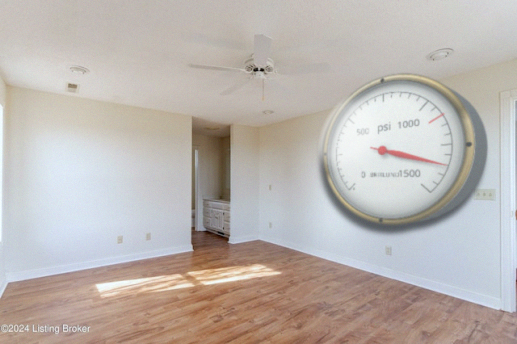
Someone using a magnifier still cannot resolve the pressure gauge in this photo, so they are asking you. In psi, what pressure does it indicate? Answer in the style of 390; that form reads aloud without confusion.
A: 1350
